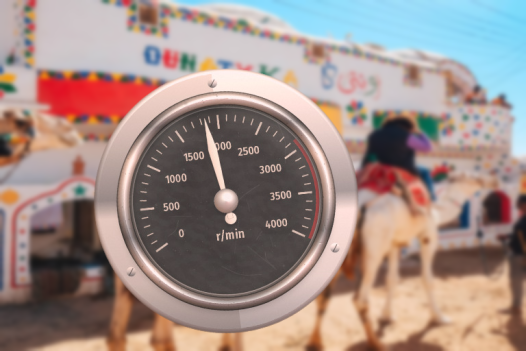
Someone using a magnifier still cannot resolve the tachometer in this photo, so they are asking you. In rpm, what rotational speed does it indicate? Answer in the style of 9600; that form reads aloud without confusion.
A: 1850
